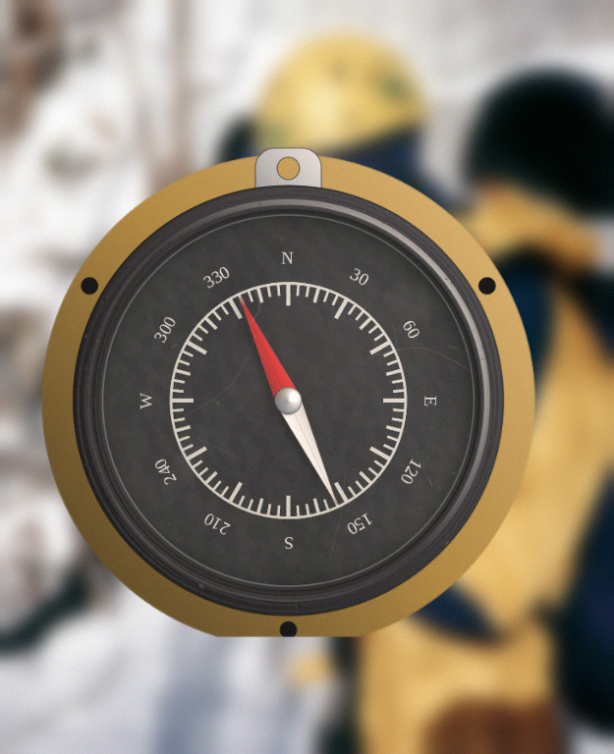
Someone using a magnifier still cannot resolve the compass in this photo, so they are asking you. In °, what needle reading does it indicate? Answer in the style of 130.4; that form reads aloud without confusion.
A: 335
